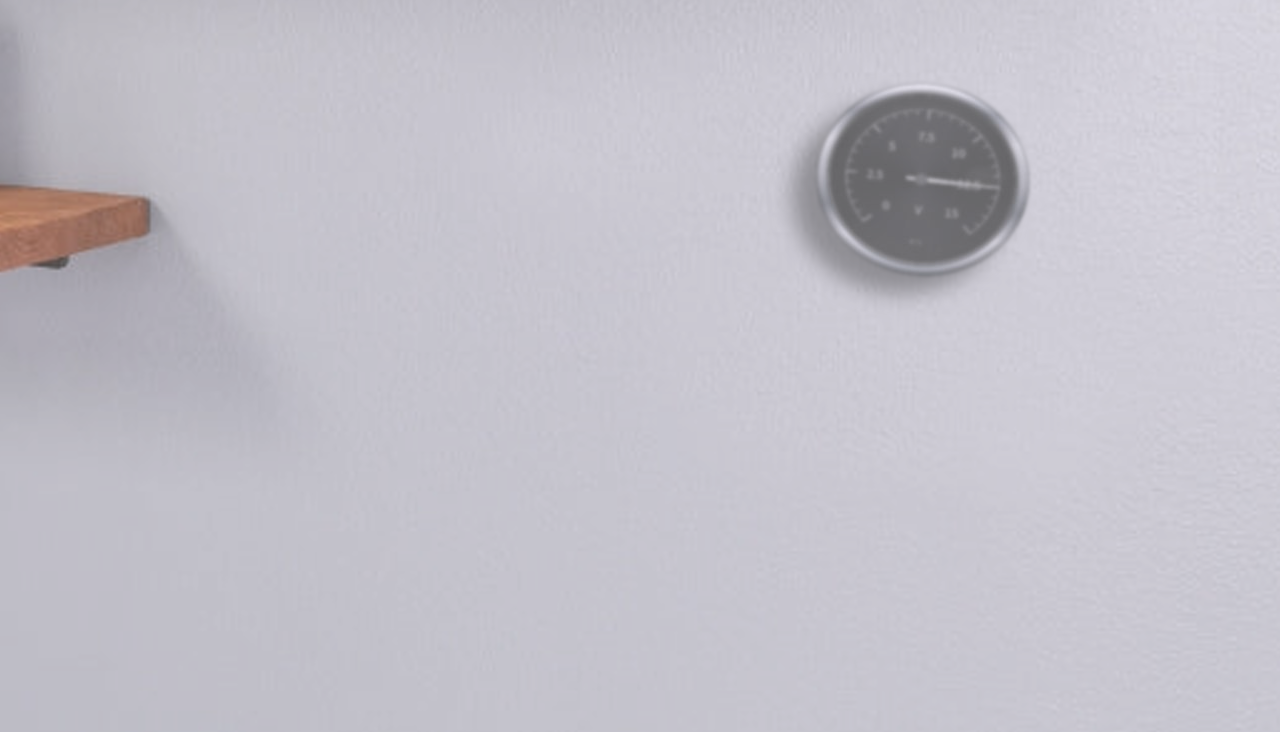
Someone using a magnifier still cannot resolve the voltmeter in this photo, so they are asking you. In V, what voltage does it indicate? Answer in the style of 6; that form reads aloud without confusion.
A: 12.5
